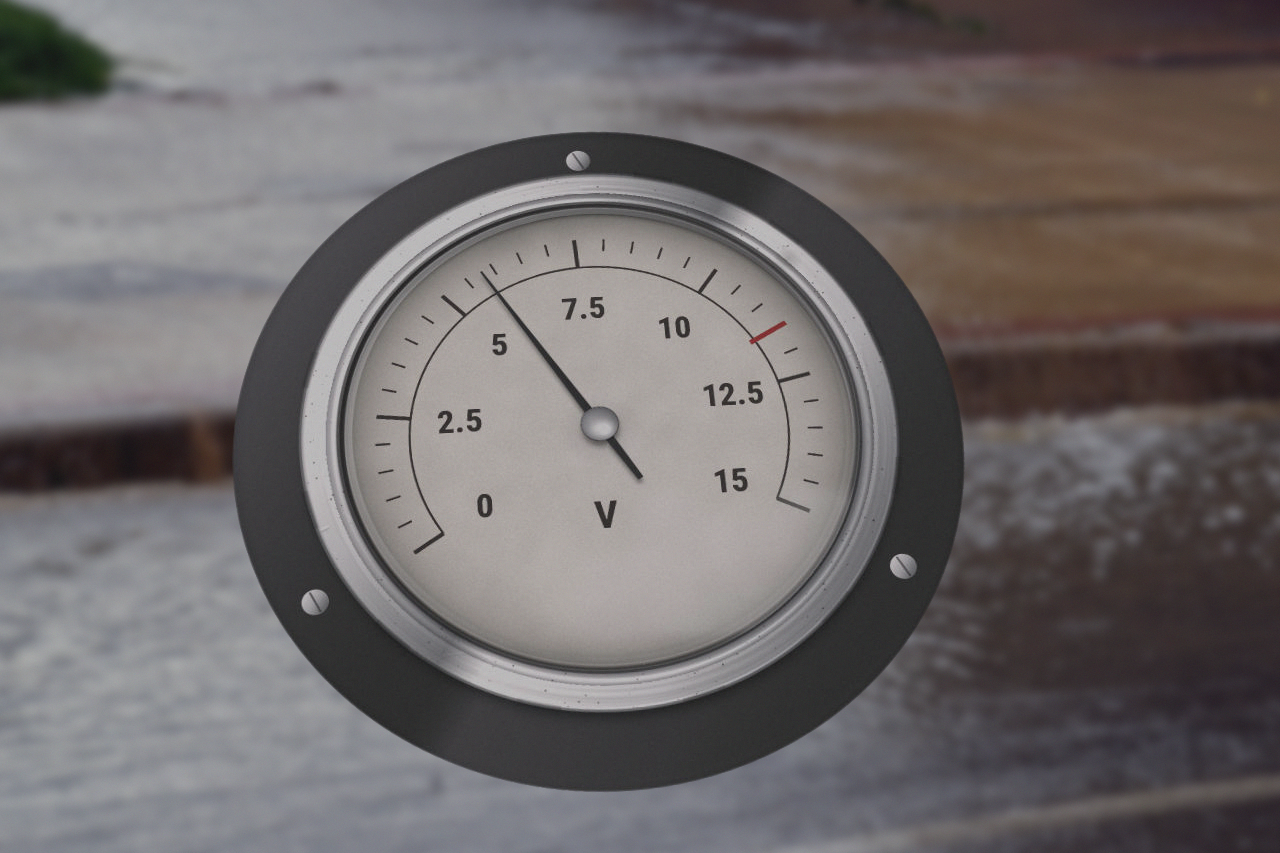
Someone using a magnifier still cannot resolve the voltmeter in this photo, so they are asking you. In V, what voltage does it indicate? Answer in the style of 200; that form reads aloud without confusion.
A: 5.75
